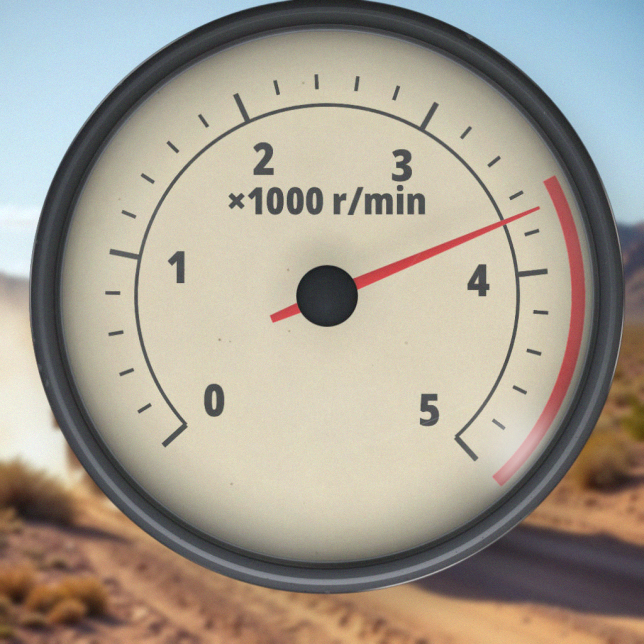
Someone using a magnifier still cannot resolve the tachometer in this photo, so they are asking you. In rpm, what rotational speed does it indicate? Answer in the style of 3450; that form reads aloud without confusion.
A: 3700
